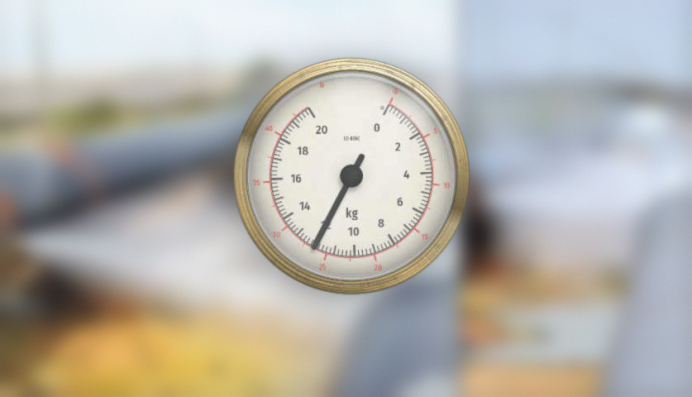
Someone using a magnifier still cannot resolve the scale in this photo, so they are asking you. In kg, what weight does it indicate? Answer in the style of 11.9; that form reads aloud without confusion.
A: 12
